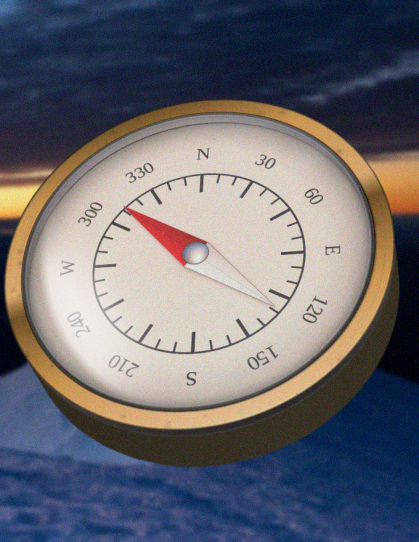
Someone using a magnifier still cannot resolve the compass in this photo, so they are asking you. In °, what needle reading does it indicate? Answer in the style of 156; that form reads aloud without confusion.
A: 310
